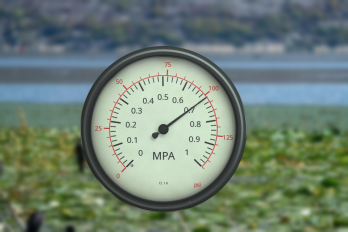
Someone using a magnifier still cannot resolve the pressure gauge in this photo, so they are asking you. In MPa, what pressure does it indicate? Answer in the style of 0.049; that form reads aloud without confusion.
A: 0.7
